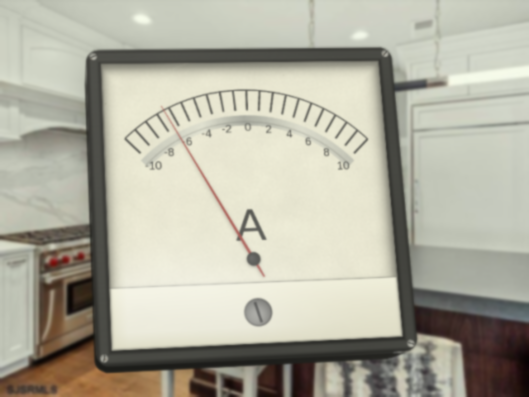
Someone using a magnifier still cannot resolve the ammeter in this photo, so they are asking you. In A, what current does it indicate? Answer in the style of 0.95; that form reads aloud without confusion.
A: -6.5
